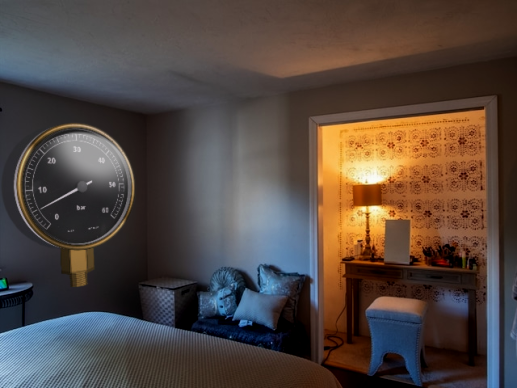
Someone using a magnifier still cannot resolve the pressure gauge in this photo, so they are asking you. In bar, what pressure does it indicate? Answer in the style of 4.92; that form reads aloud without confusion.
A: 5
